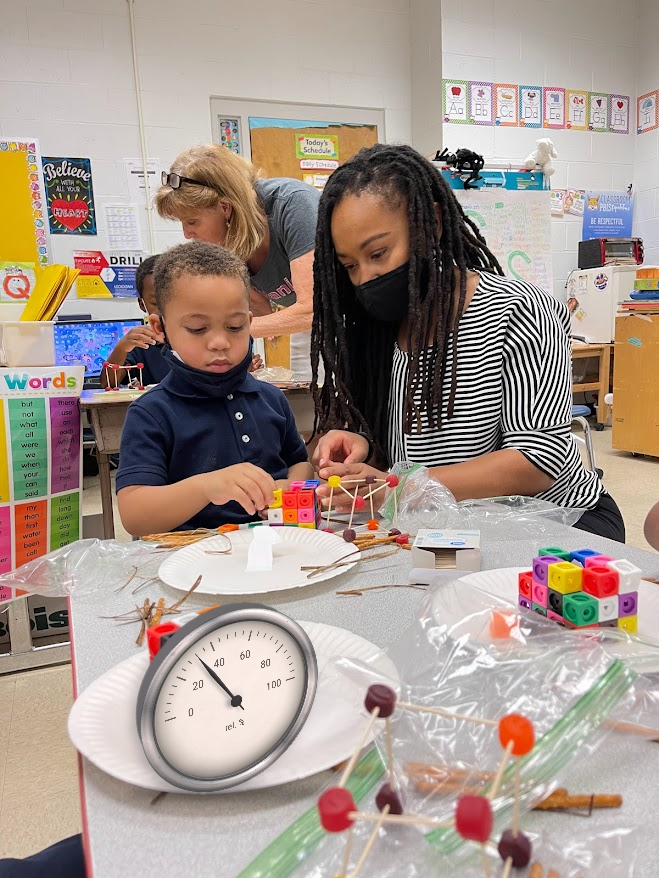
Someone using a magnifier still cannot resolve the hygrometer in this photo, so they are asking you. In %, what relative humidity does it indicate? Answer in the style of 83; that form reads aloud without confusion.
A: 32
